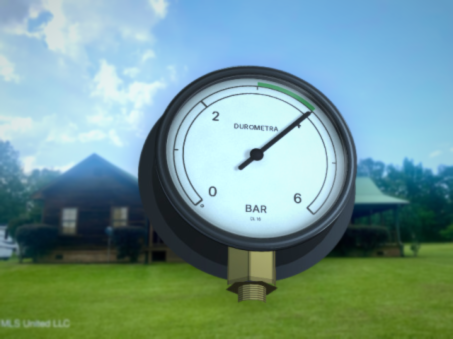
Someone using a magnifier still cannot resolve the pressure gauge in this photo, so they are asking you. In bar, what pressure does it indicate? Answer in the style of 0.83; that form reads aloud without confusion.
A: 4
